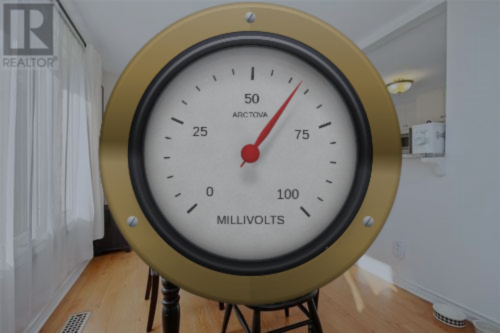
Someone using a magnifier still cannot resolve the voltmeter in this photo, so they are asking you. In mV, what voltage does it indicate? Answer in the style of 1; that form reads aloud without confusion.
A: 62.5
